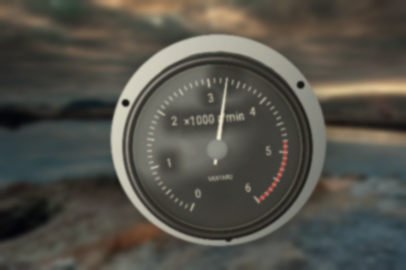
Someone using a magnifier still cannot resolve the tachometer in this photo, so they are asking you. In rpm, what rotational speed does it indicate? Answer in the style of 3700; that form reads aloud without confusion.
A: 3300
